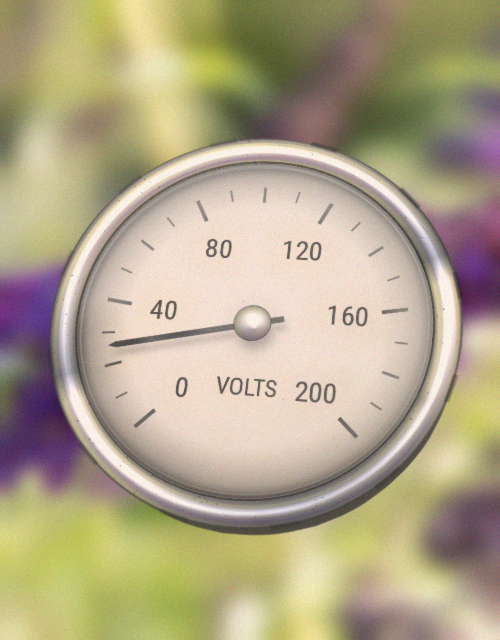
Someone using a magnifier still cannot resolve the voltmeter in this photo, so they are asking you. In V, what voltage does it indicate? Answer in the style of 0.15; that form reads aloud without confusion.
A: 25
